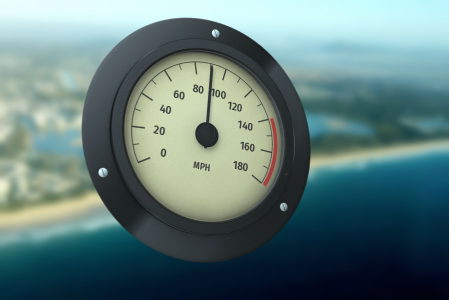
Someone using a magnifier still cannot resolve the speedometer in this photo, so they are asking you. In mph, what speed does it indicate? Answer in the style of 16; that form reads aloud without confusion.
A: 90
